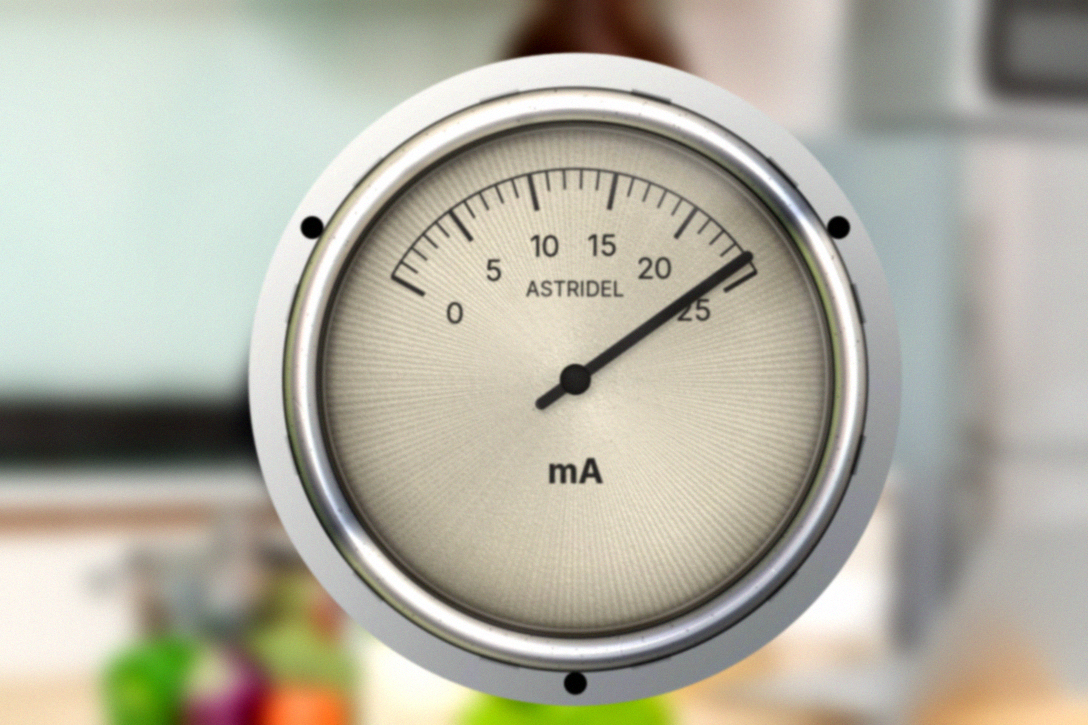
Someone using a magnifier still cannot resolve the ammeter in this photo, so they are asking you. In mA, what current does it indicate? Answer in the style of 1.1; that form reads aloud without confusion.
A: 24
